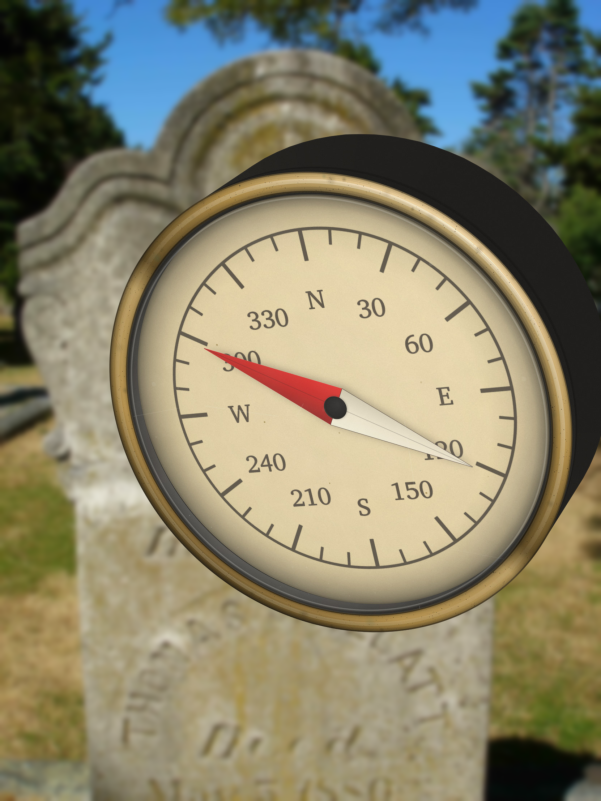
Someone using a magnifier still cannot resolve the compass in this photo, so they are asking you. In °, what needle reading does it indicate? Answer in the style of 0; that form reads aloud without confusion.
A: 300
